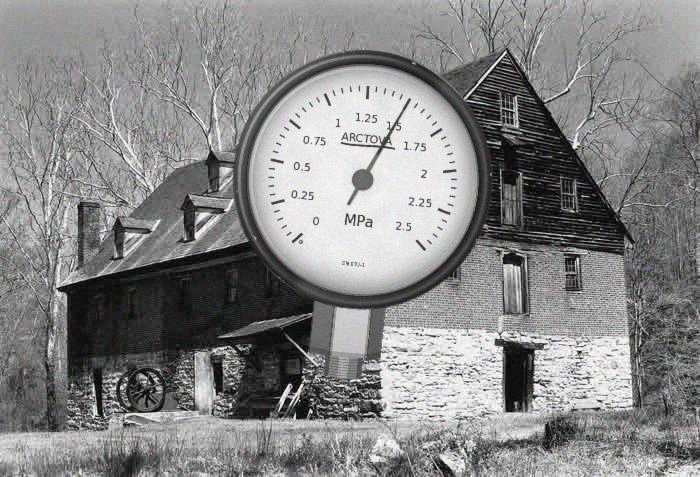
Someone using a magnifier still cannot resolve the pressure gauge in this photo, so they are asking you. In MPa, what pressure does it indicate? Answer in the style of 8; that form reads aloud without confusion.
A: 1.5
